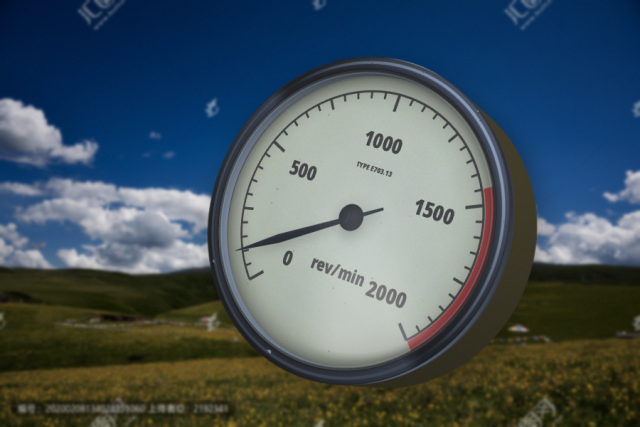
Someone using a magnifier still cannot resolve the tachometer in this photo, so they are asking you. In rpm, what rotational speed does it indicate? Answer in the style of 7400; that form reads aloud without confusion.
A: 100
